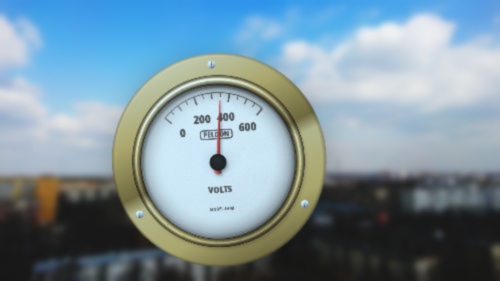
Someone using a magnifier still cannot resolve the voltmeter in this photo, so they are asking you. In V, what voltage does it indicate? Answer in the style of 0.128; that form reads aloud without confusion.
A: 350
